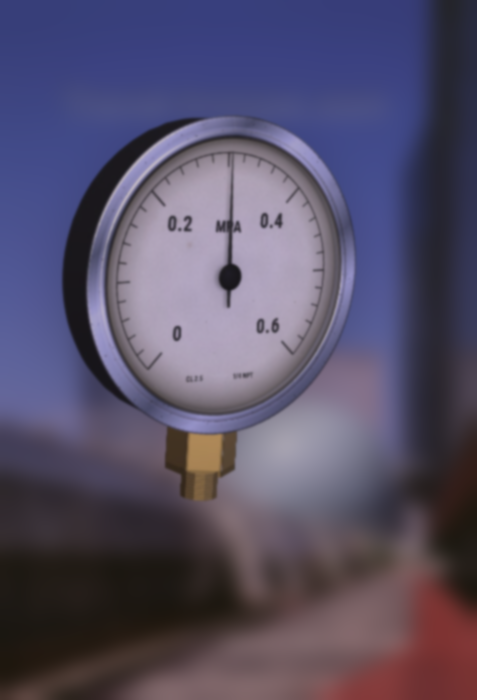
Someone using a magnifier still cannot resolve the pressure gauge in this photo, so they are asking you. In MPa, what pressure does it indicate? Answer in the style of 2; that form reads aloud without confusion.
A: 0.3
